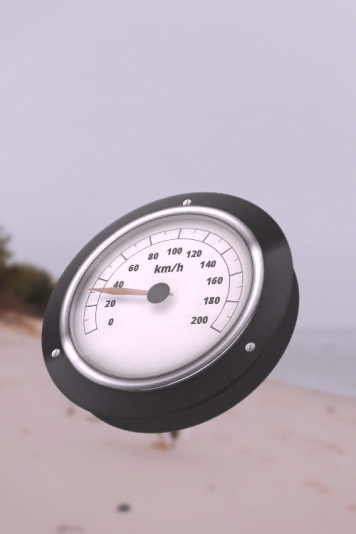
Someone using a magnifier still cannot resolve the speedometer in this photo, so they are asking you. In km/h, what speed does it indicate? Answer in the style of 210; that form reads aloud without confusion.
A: 30
